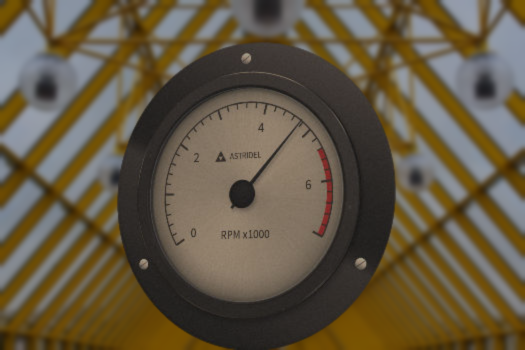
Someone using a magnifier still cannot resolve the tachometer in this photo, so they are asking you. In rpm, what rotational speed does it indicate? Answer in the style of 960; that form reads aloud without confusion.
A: 4800
